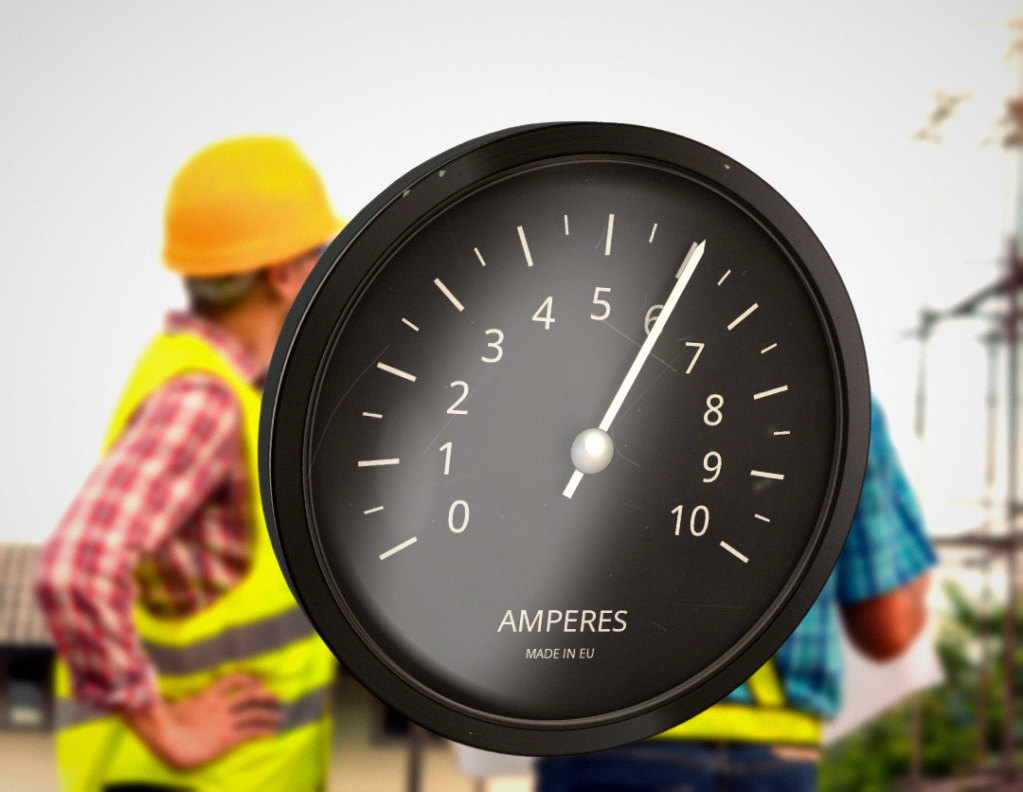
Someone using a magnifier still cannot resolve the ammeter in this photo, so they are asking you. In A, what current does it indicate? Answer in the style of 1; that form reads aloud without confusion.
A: 6
